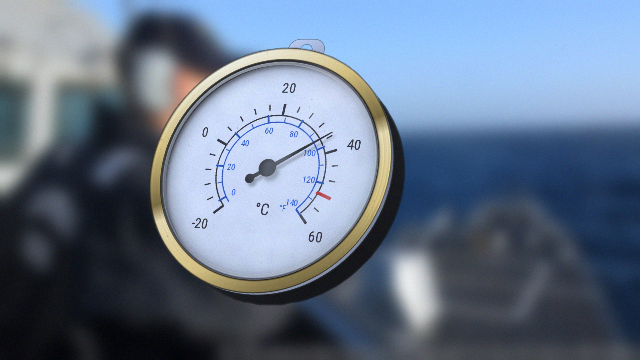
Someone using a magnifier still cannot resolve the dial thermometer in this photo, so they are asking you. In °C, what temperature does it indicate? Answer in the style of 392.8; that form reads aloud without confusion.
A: 36
